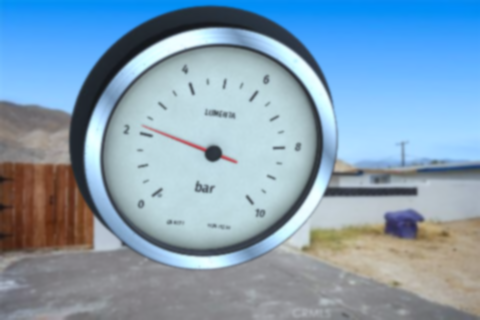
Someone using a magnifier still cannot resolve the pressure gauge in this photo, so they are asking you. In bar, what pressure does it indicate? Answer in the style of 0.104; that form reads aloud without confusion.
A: 2.25
